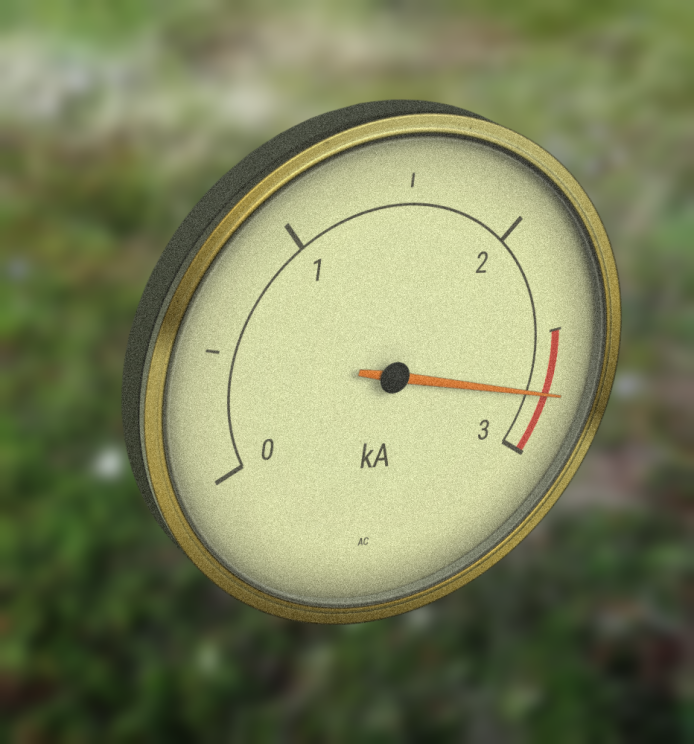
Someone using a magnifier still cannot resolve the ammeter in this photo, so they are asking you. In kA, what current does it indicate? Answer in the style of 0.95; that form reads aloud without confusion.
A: 2.75
